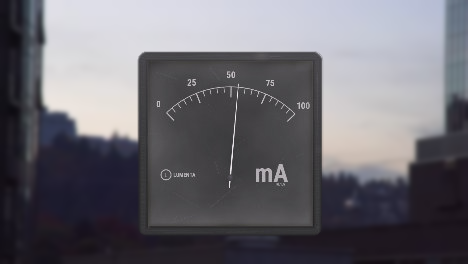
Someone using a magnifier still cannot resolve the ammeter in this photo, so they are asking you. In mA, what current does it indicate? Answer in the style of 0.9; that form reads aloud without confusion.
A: 55
